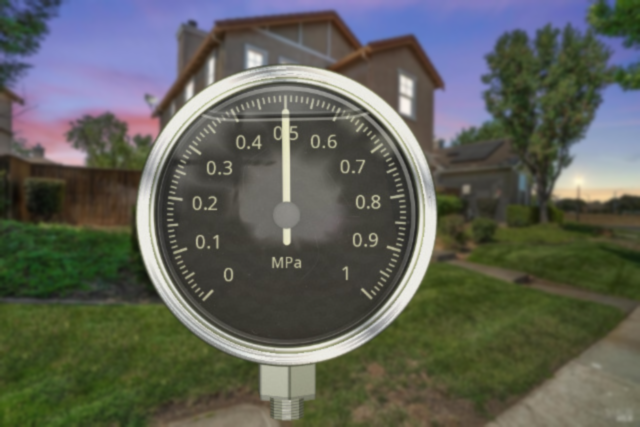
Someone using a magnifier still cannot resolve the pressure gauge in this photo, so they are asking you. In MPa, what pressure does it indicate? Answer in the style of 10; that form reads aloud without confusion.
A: 0.5
